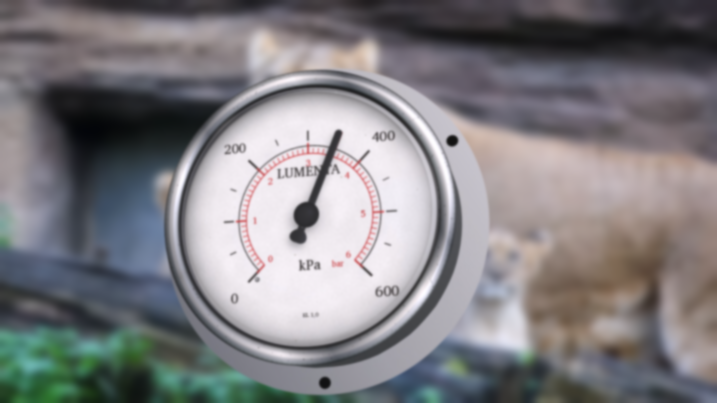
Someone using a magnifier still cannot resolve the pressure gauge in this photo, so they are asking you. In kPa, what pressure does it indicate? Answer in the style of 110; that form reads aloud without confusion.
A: 350
